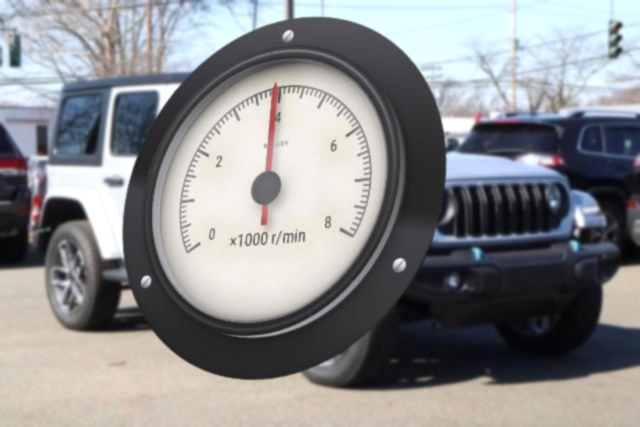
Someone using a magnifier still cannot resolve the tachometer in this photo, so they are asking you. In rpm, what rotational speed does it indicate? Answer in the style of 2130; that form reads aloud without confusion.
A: 4000
